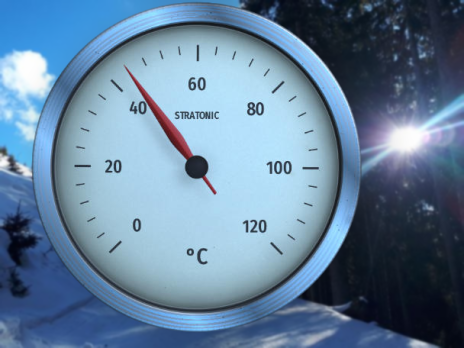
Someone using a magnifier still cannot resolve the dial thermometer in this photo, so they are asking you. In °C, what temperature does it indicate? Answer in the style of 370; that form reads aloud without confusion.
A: 44
